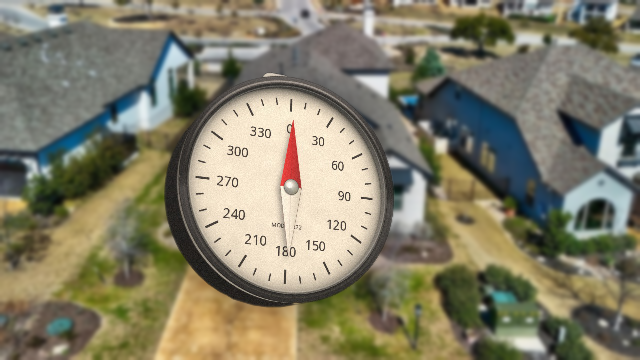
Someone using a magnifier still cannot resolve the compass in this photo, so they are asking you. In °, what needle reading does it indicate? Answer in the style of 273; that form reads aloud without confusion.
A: 0
